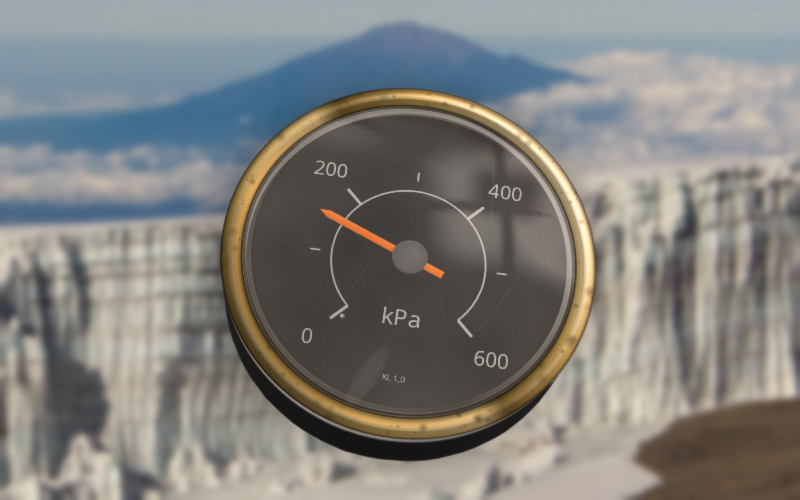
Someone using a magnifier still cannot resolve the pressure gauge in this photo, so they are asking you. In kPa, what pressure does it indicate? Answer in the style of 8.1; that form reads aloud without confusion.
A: 150
